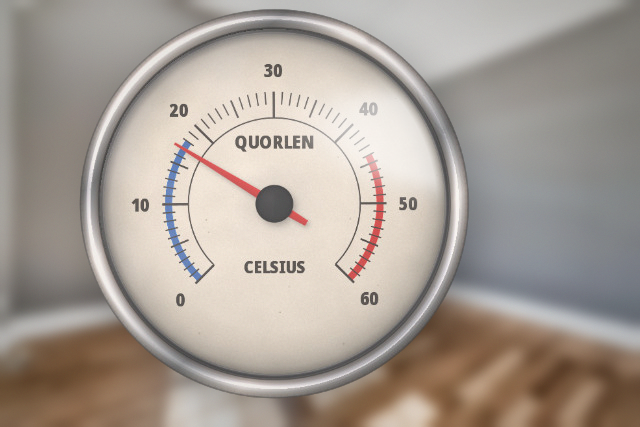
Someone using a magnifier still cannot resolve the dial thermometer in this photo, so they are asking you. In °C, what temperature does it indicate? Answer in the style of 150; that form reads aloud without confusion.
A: 17
